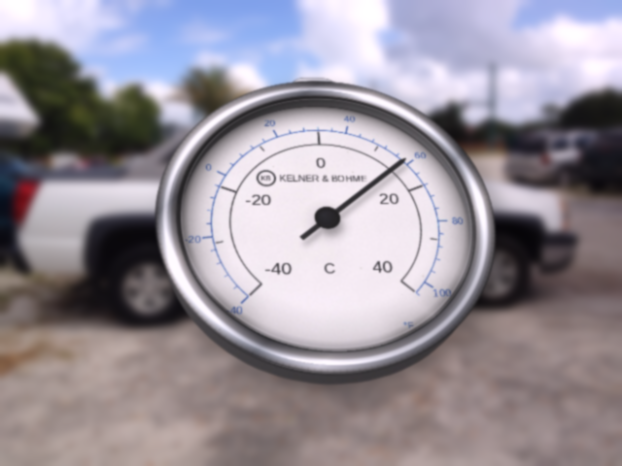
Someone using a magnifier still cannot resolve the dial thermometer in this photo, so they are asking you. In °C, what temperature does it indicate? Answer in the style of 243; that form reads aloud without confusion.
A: 15
